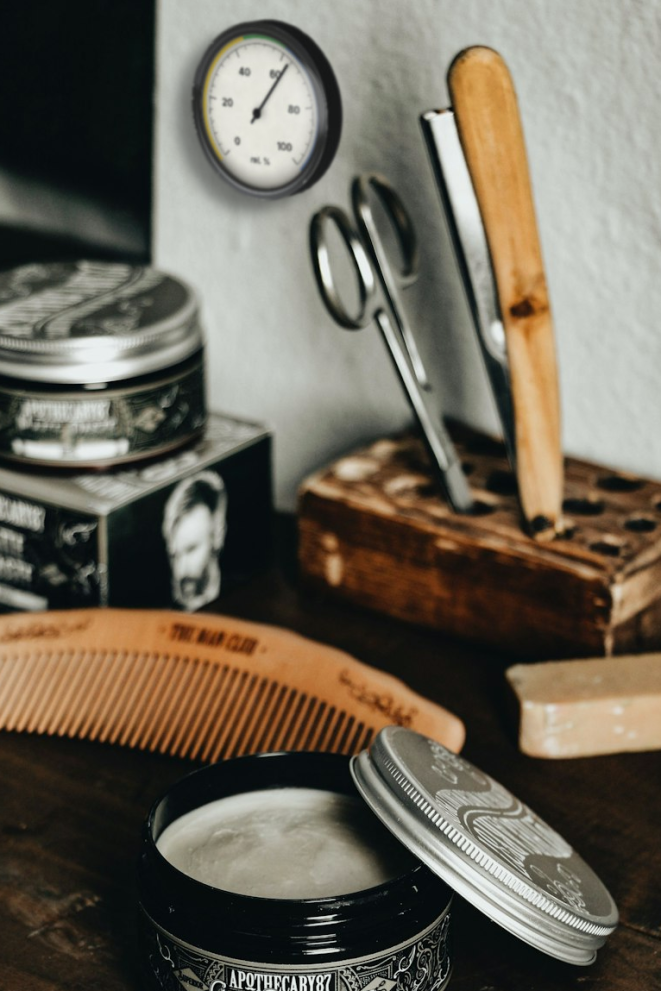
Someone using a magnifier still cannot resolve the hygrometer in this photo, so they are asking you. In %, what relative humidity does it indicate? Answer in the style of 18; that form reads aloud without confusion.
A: 64
